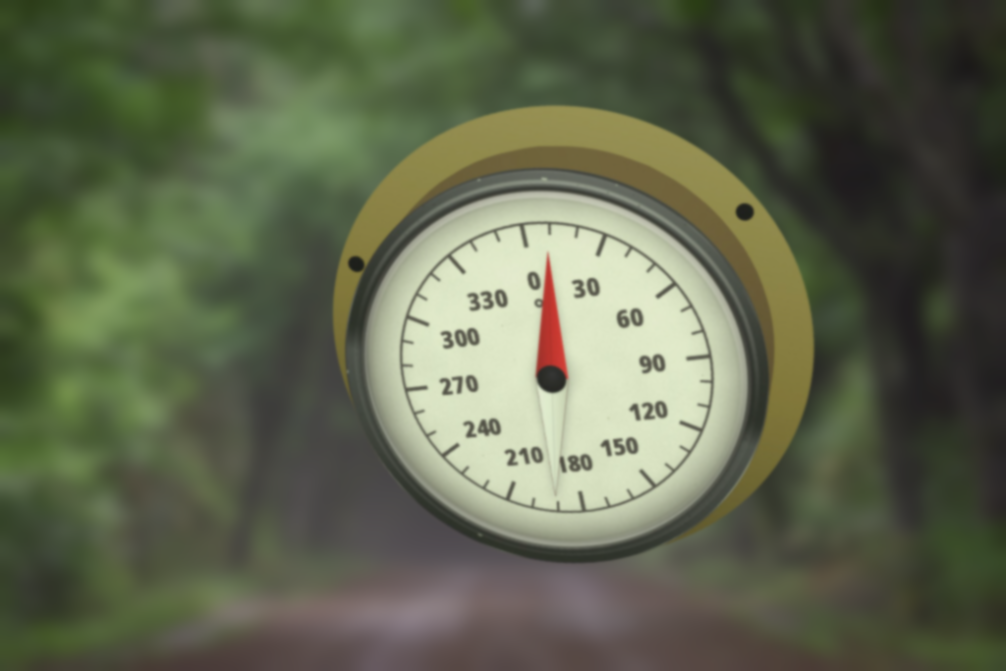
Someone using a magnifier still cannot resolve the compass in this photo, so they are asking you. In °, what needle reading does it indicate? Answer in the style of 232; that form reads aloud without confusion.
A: 10
